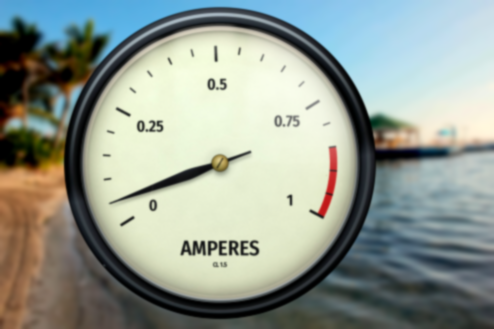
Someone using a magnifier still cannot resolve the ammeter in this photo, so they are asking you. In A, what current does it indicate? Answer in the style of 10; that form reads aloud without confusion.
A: 0.05
